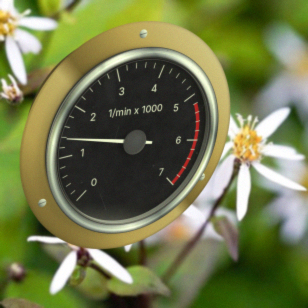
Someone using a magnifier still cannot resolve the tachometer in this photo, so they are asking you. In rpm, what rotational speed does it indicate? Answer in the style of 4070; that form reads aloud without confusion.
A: 1400
